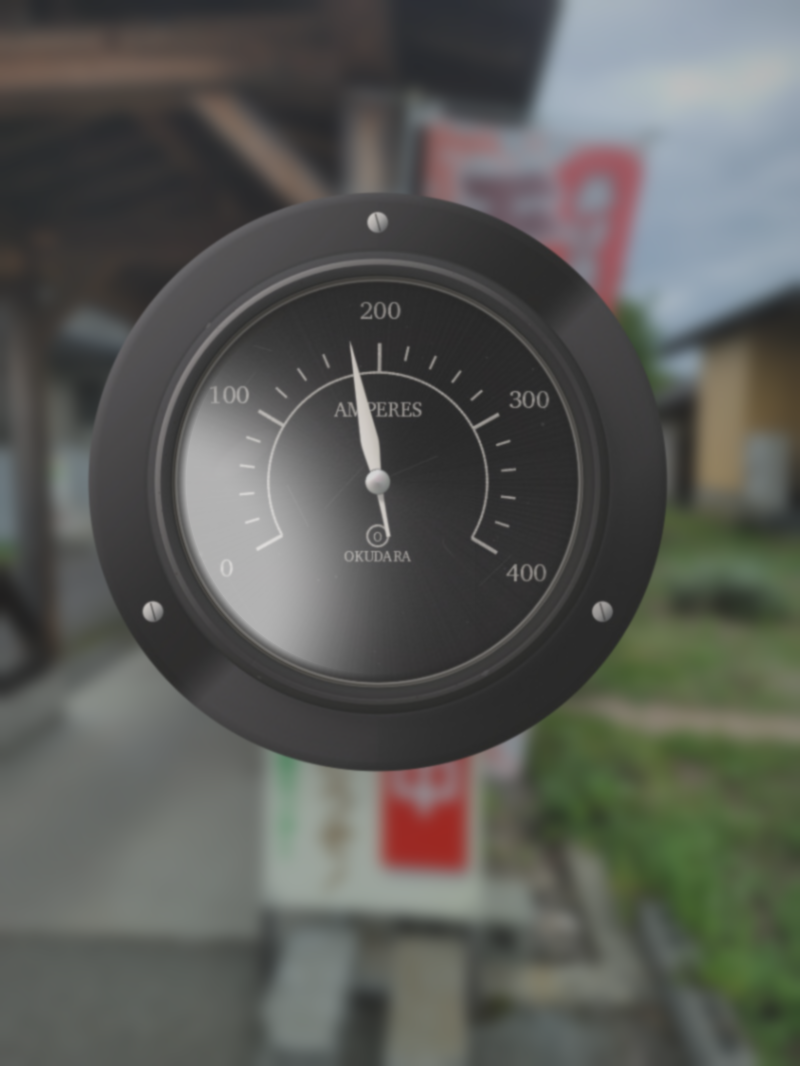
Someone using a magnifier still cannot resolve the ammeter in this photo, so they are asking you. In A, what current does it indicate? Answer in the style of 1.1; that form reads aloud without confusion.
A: 180
